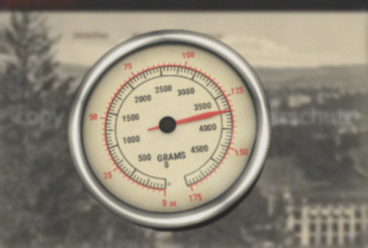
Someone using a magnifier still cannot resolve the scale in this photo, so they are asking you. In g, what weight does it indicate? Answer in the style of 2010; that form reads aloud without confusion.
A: 3750
